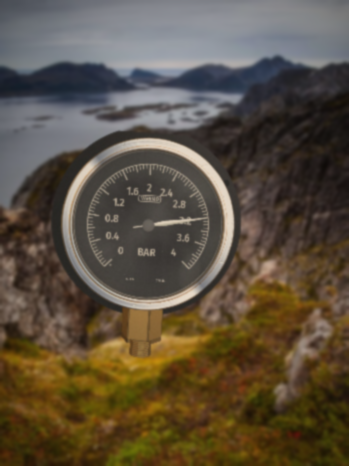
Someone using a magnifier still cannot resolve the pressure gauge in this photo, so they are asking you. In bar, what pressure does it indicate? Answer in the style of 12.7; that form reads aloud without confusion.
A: 3.2
